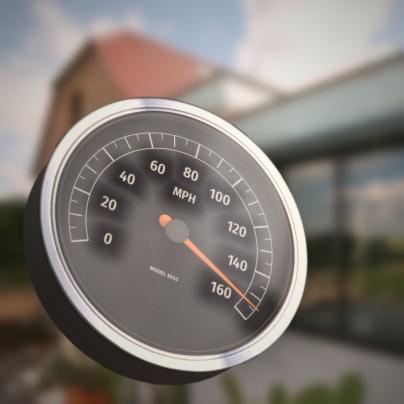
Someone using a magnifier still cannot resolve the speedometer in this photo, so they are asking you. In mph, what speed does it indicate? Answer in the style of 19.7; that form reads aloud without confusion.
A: 155
